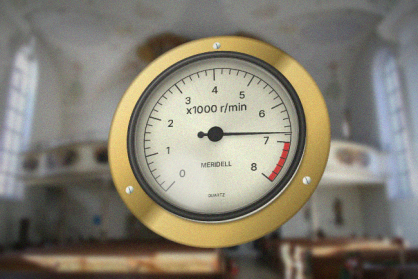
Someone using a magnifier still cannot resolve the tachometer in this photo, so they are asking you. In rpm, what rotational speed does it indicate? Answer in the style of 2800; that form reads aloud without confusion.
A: 6800
